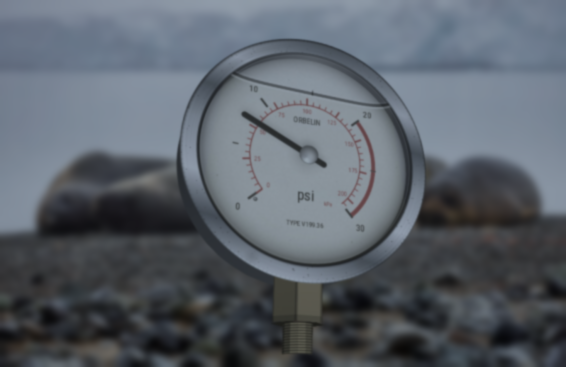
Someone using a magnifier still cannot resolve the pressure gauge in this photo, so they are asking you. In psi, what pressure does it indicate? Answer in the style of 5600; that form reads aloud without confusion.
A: 7.5
